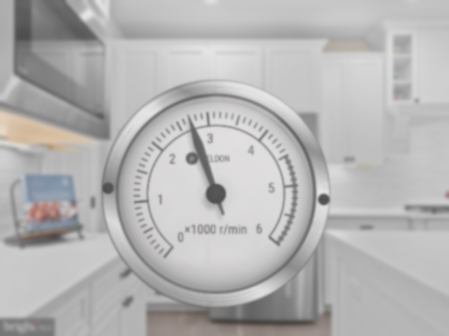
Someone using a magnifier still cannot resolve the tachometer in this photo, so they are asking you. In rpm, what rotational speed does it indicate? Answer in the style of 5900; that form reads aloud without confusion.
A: 2700
